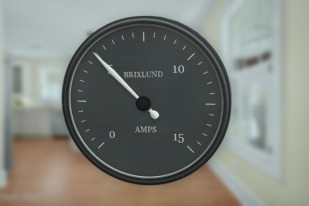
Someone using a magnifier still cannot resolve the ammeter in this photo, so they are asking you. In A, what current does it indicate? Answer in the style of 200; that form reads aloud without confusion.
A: 5
